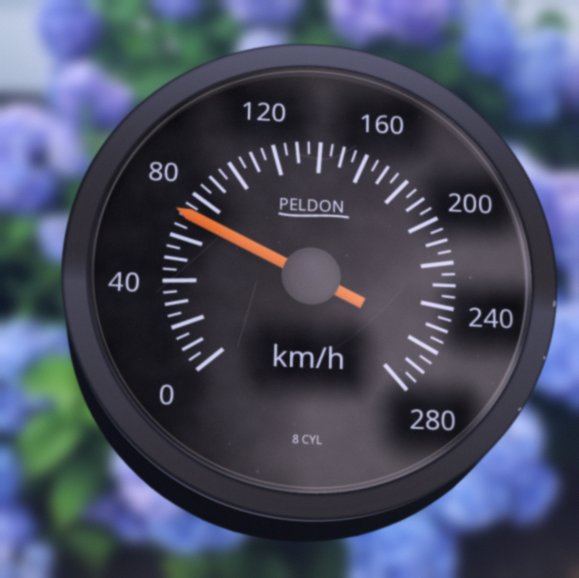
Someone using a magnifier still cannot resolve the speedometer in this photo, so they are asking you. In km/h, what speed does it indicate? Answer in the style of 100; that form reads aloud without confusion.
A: 70
